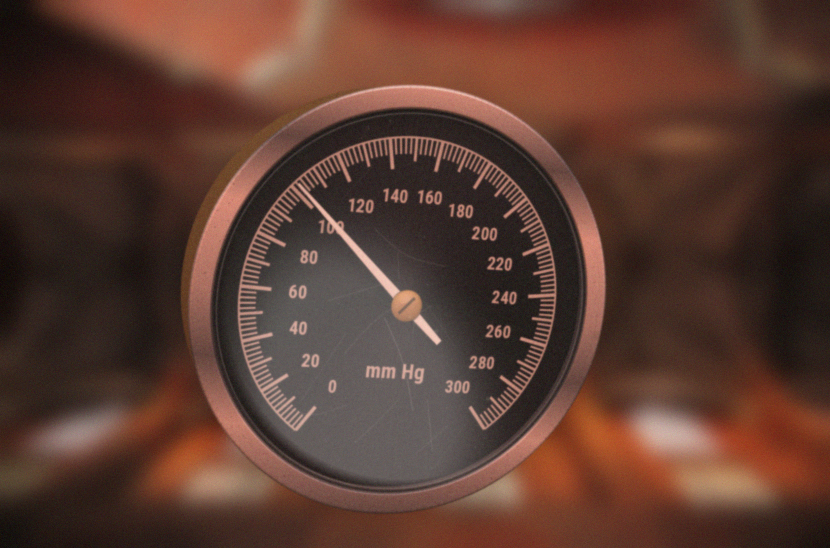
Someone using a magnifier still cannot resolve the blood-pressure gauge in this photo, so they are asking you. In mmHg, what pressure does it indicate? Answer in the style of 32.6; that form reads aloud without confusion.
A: 102
